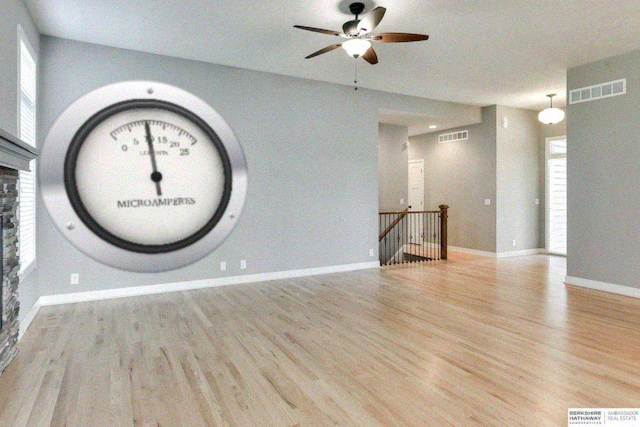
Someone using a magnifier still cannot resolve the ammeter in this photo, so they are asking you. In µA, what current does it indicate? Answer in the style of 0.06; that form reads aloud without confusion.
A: 10
